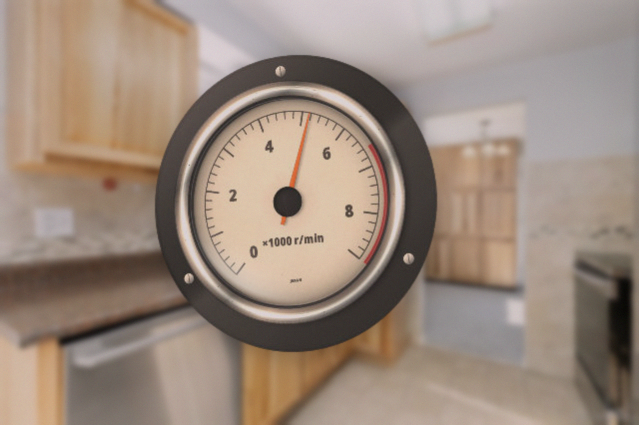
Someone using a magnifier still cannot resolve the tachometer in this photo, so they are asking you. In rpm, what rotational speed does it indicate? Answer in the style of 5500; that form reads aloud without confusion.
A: 5200
